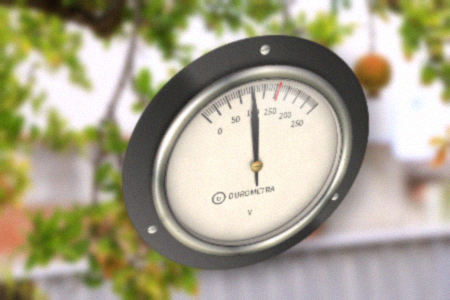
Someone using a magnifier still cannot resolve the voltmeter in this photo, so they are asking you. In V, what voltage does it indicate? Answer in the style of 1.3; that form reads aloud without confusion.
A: 100
